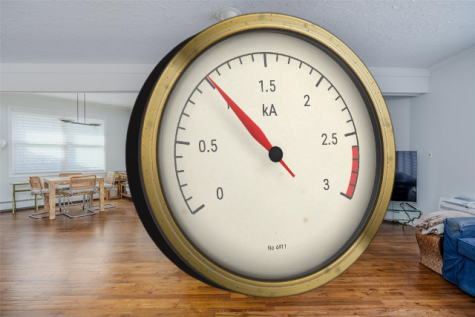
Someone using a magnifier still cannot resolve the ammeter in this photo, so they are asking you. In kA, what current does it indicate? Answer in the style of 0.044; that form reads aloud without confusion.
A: 1
